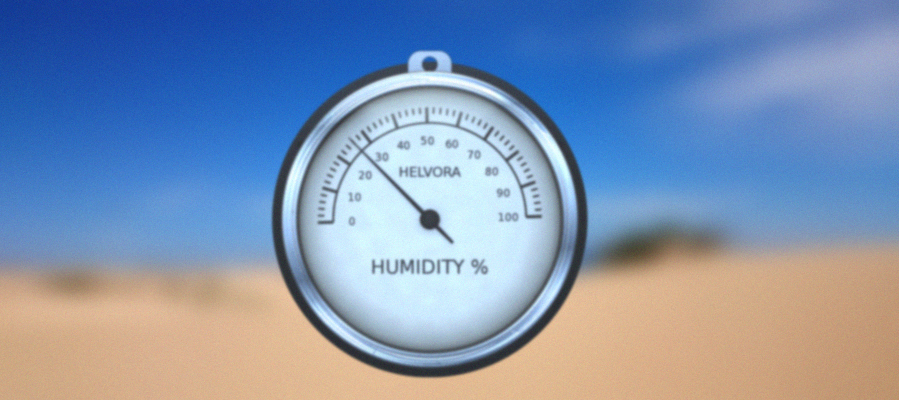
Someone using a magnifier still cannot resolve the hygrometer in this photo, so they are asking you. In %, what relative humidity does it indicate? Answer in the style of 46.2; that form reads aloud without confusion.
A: 26
